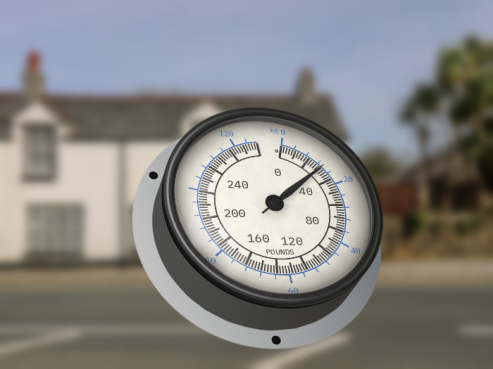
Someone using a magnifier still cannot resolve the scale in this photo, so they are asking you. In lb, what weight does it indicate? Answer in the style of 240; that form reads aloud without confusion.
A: 30
